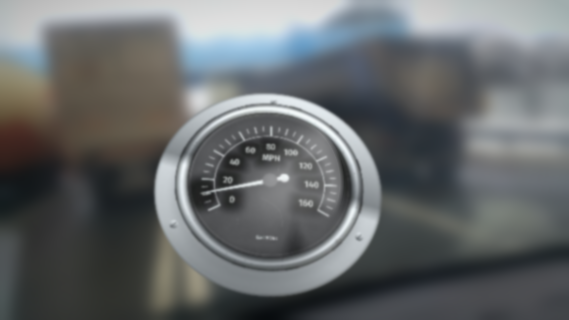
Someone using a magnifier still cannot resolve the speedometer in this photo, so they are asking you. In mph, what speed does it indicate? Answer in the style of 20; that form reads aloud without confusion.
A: 10
